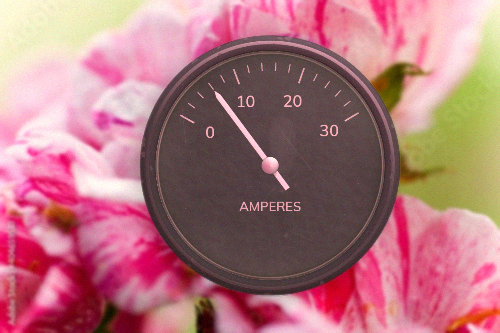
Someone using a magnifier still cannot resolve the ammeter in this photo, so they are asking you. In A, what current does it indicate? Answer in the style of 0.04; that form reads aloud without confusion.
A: 6
